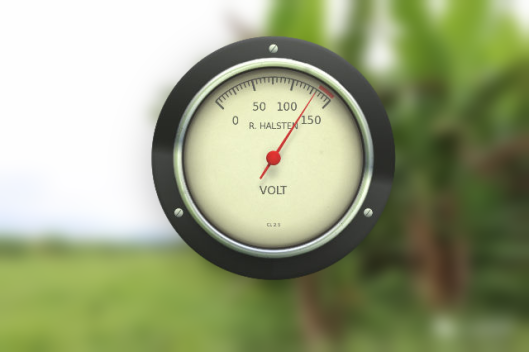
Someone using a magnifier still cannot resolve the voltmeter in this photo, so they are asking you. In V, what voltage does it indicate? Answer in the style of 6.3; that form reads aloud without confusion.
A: 130
